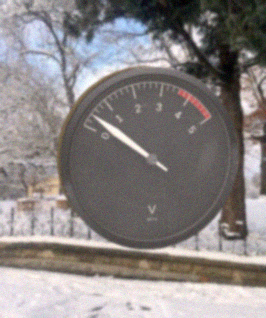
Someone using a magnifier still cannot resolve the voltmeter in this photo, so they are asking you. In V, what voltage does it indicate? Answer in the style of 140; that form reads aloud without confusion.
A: 0.4
